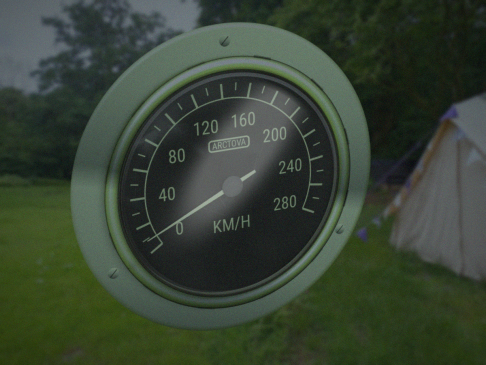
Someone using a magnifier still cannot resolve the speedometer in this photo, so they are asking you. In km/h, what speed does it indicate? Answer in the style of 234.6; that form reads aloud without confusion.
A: 10
